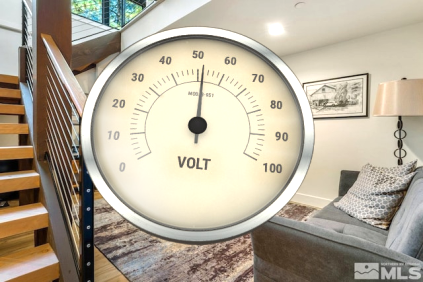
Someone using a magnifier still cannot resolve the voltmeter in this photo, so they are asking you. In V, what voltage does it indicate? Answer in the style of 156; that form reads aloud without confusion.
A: 52
